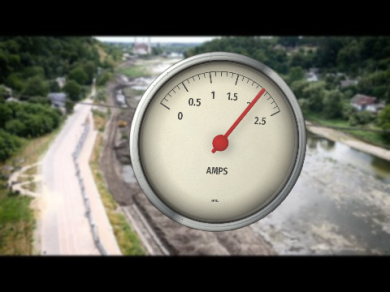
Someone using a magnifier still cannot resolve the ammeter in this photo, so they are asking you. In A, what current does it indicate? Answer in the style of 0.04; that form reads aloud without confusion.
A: 2
